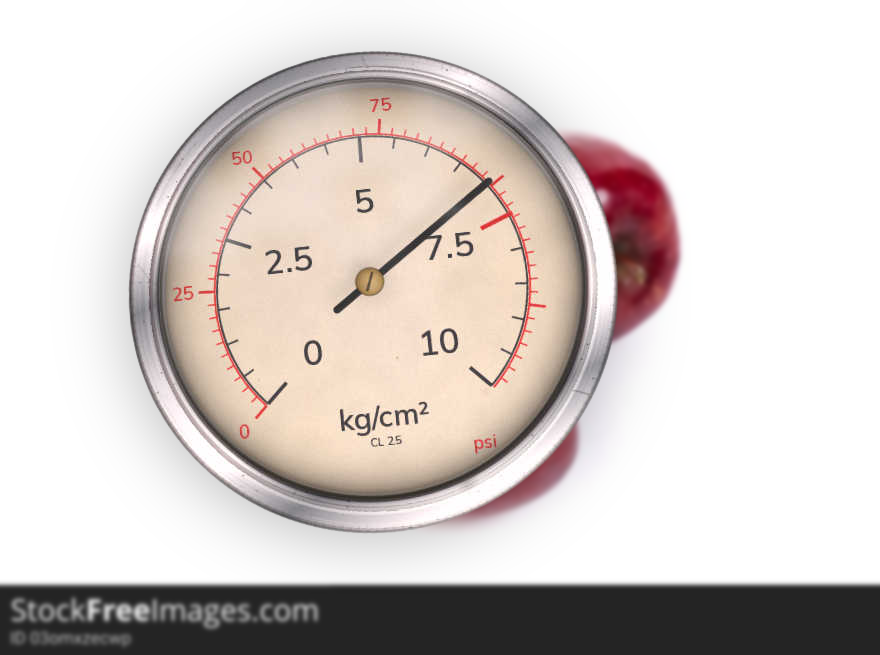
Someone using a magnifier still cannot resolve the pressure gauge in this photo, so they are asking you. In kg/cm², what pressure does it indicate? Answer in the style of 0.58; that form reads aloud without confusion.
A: 7
